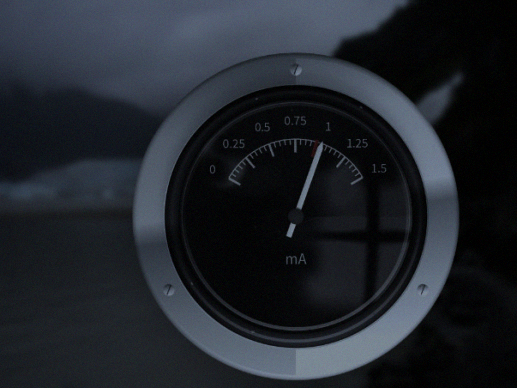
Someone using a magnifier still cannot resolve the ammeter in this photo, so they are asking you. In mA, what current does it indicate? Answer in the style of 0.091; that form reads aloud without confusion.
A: 1
